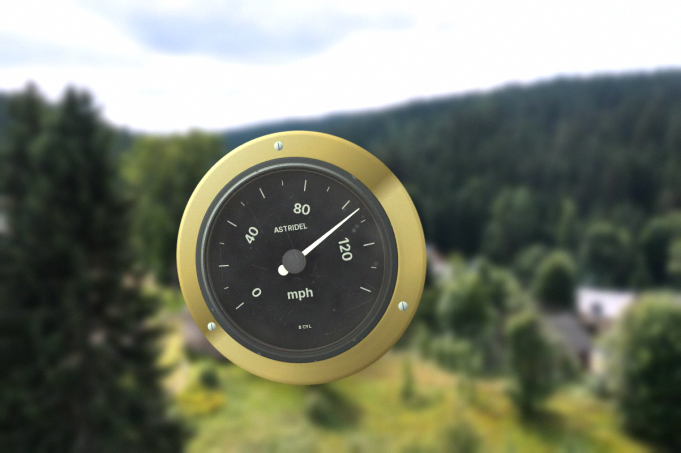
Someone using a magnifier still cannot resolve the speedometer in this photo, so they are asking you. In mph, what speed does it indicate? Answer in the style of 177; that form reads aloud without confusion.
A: 105
